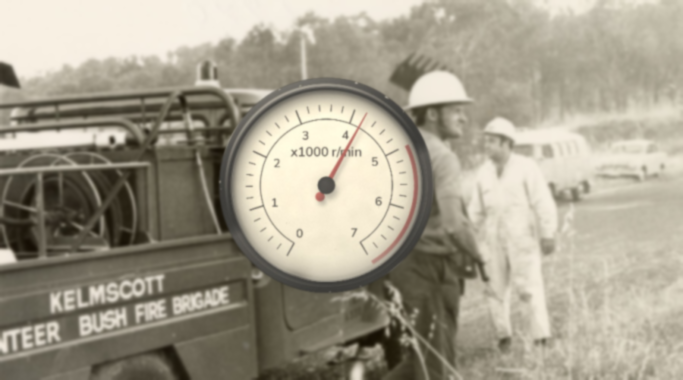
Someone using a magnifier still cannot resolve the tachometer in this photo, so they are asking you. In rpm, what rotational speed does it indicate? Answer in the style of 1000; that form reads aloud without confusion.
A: 4200
